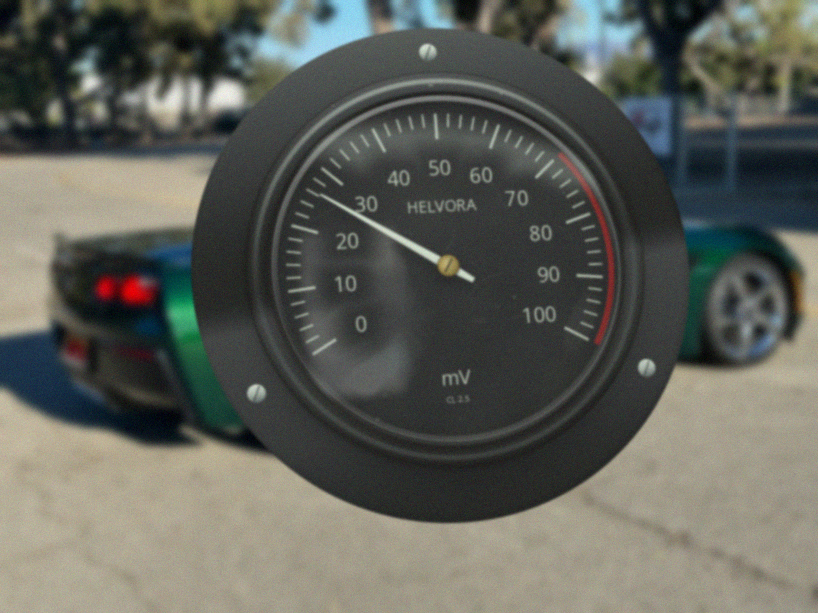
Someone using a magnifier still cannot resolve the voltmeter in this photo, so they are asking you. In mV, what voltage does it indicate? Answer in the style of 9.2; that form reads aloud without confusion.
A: 26
